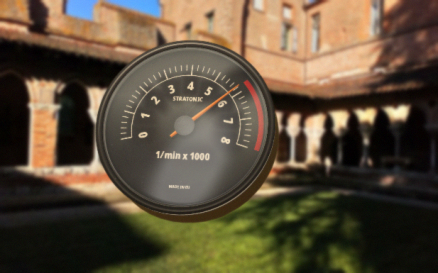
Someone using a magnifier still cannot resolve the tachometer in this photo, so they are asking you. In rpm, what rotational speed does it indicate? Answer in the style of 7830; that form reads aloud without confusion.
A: 5800
